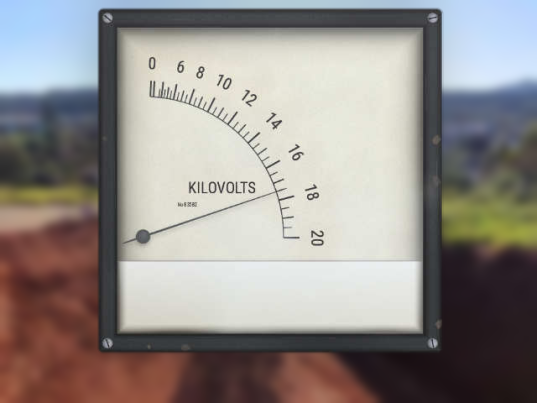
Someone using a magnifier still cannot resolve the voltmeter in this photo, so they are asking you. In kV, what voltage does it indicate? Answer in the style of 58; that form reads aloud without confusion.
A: 17.5
